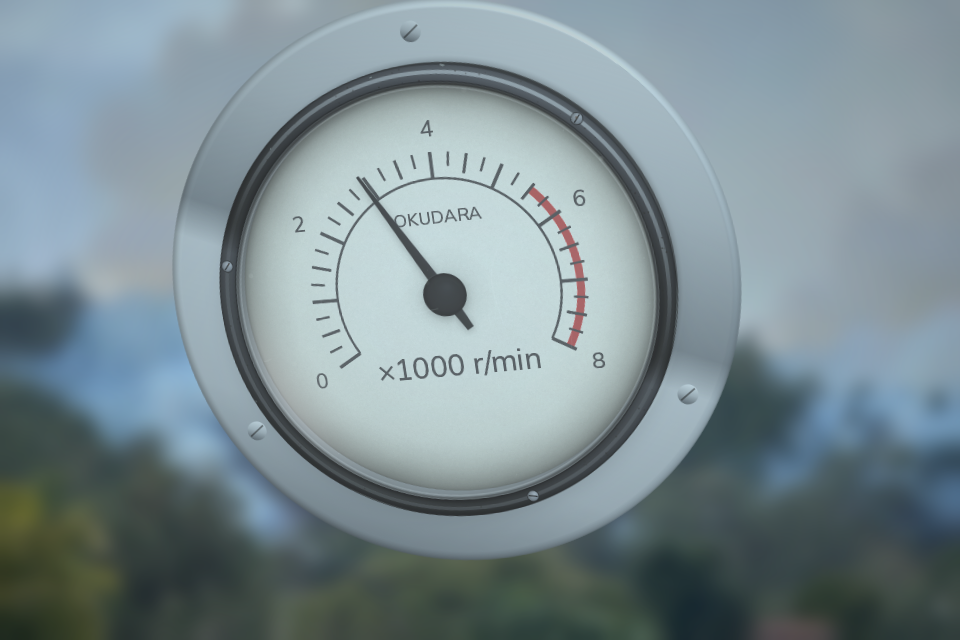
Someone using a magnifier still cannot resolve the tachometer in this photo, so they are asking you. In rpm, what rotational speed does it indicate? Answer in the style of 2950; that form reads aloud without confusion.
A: 3000
